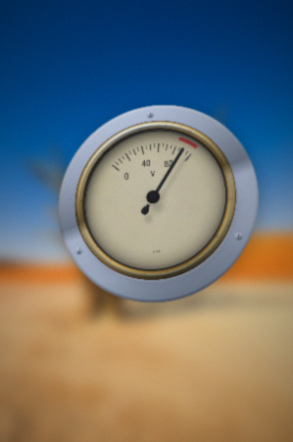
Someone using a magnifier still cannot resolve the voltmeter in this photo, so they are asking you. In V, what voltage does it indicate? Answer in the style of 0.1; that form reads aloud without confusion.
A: 90
